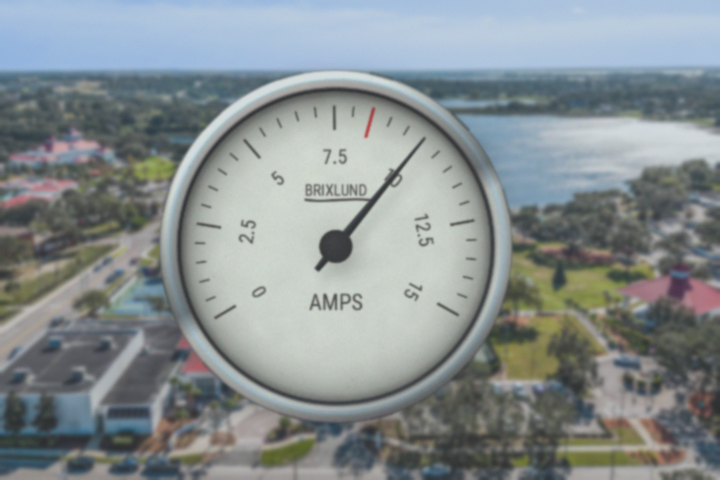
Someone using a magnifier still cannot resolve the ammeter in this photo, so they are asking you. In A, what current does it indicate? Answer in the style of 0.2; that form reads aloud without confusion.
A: 10
